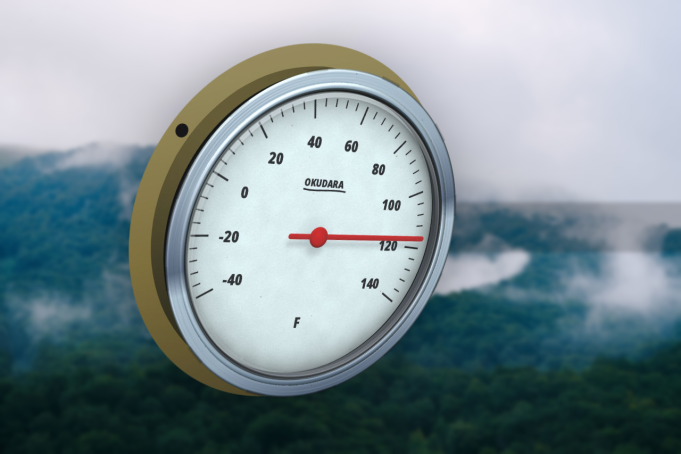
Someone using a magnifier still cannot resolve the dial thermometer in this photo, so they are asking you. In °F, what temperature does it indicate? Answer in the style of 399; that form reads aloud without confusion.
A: 116
